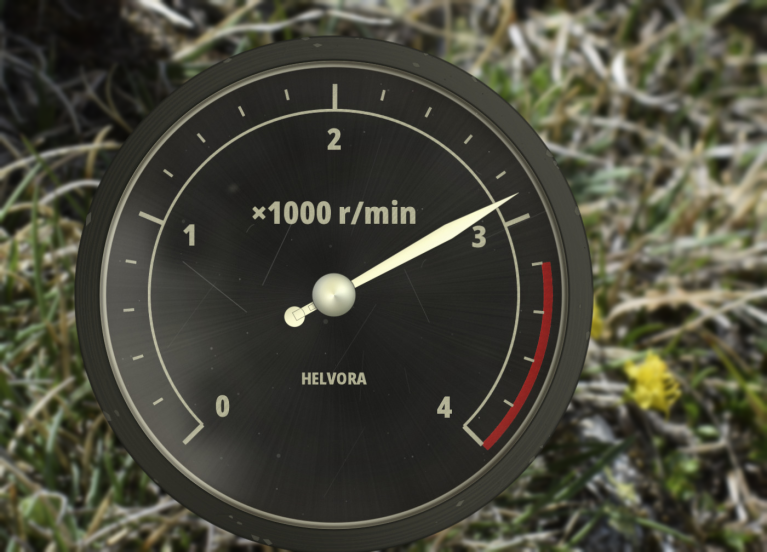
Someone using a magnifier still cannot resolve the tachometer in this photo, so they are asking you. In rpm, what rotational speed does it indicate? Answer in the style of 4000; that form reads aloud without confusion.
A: 2900
